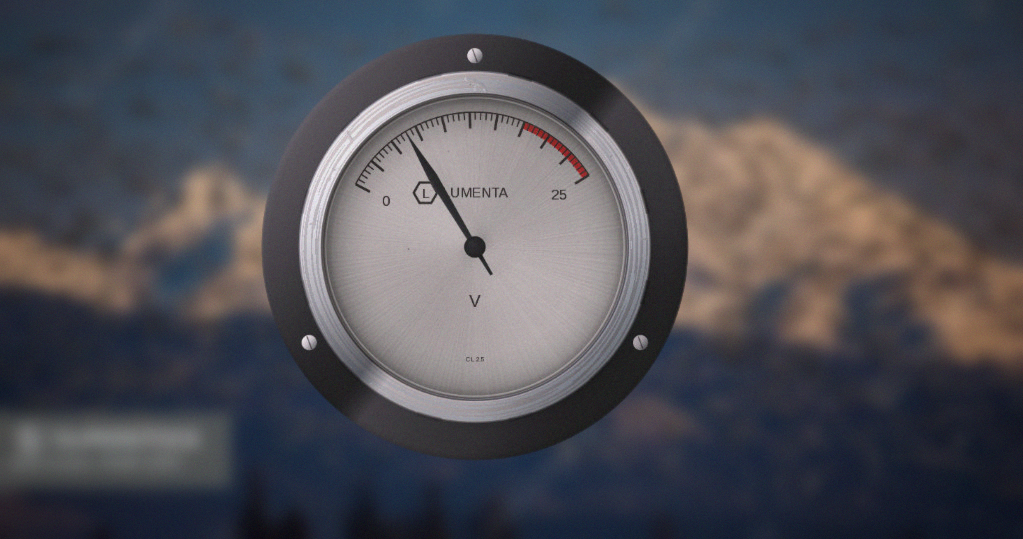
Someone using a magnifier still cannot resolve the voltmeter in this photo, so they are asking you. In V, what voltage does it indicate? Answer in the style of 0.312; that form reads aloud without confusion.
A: 6.5
